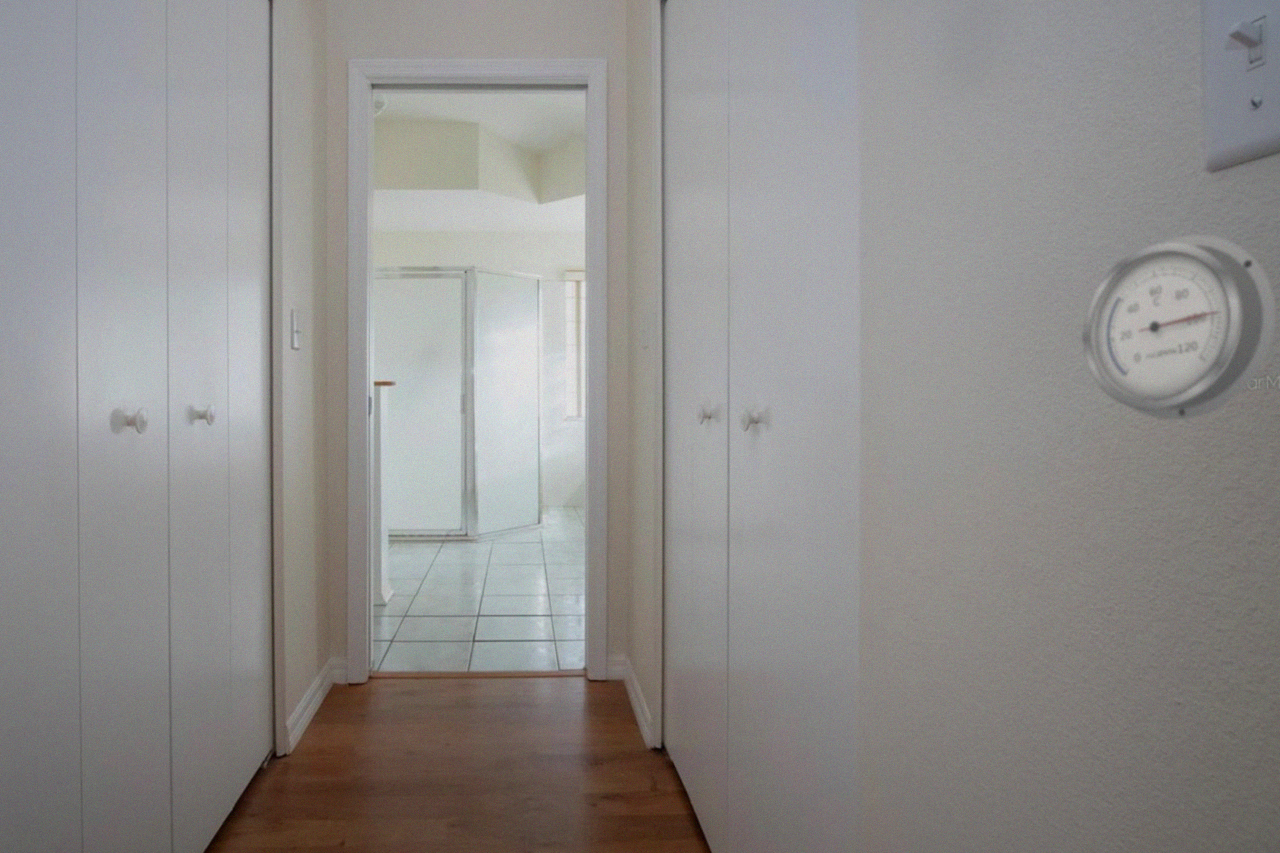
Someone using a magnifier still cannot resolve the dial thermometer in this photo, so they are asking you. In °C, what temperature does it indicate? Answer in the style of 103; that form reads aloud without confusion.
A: 100
